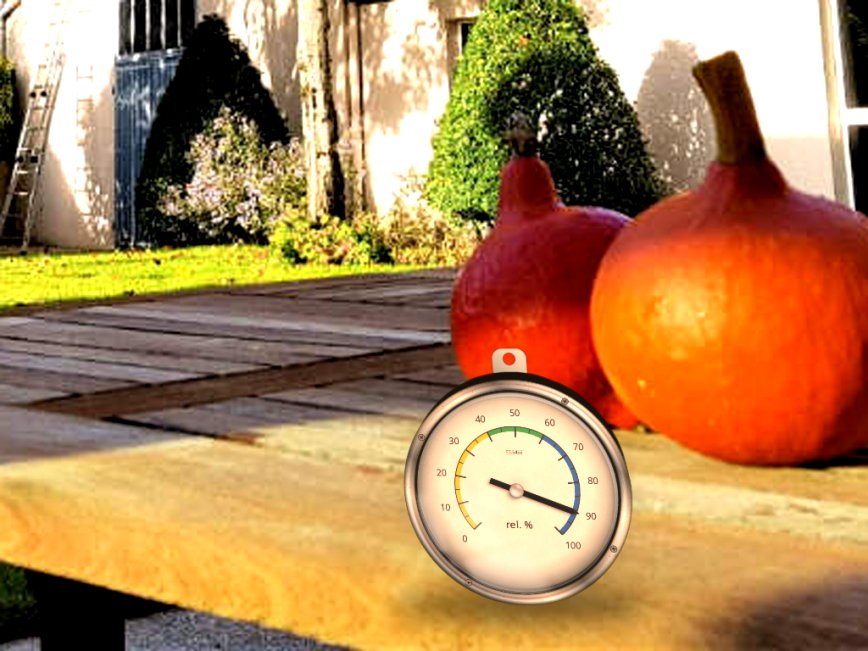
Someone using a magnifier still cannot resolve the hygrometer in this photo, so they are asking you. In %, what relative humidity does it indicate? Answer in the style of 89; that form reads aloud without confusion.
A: 90
